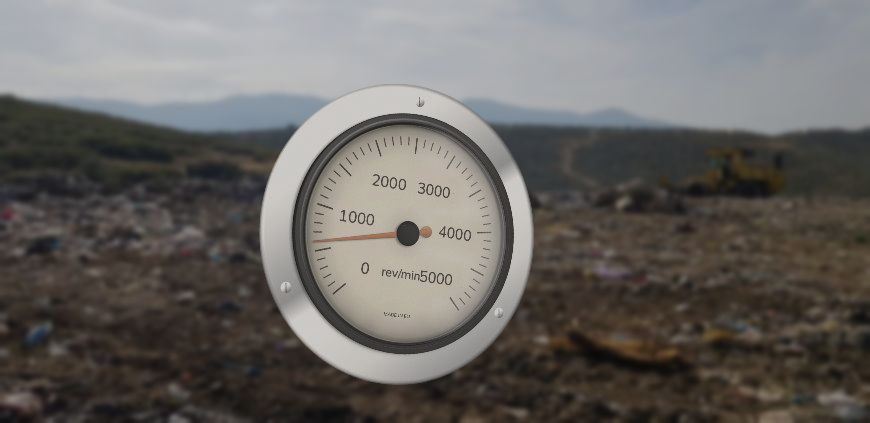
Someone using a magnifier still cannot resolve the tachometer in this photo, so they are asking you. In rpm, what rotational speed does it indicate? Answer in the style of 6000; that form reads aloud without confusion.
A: 600
